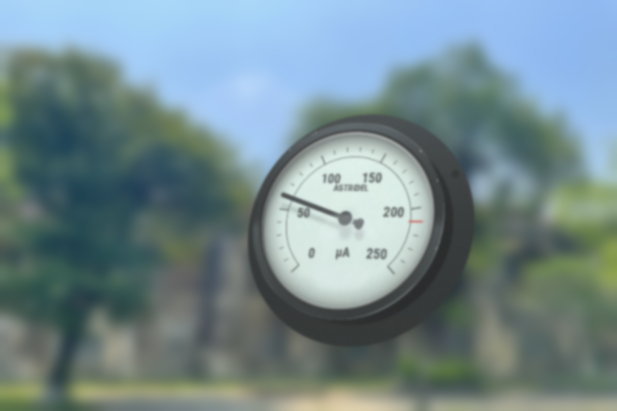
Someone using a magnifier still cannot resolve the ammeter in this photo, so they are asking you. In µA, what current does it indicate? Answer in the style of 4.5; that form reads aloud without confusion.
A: 60
